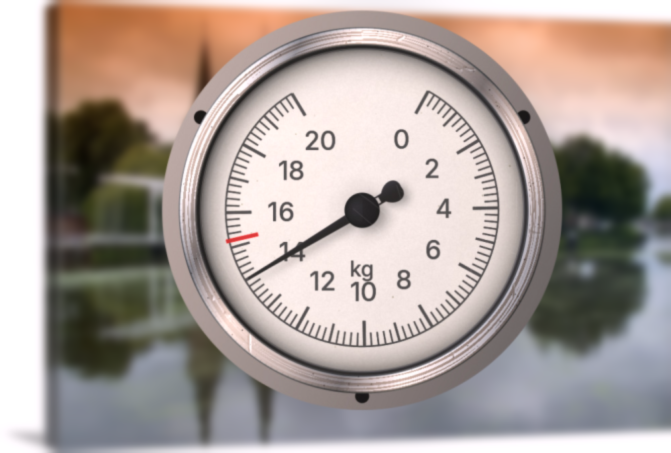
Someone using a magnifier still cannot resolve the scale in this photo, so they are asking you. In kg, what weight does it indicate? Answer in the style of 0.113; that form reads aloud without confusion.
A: 14
